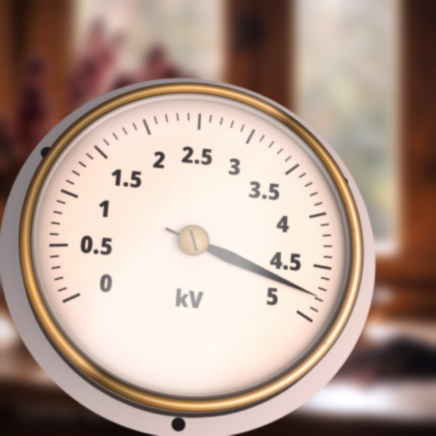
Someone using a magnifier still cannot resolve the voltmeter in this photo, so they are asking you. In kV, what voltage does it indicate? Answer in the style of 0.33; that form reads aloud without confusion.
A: 4.8
